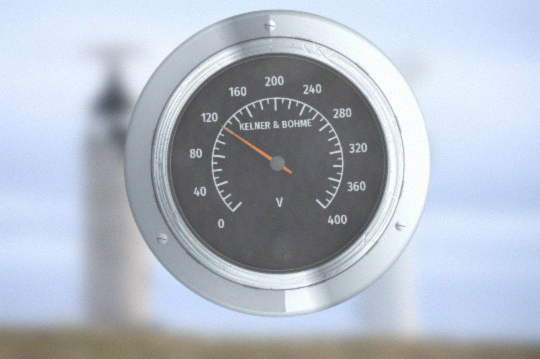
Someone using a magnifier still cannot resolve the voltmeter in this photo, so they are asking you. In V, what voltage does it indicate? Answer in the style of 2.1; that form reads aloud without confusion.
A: 120
